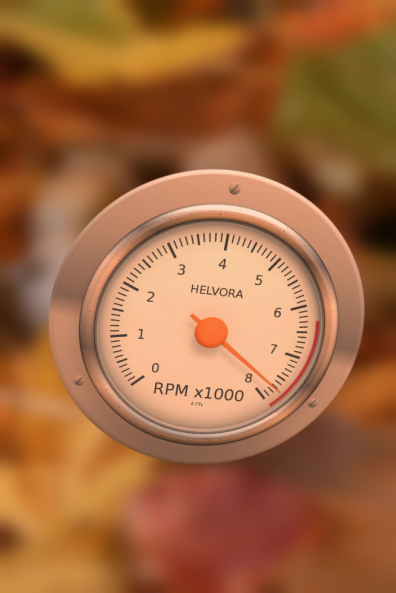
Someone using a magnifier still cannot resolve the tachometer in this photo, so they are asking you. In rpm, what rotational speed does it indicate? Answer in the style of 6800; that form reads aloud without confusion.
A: 7700
